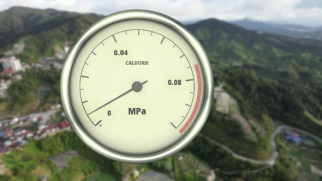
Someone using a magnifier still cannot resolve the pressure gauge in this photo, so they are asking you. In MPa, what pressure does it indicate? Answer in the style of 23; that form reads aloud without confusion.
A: 0.005
